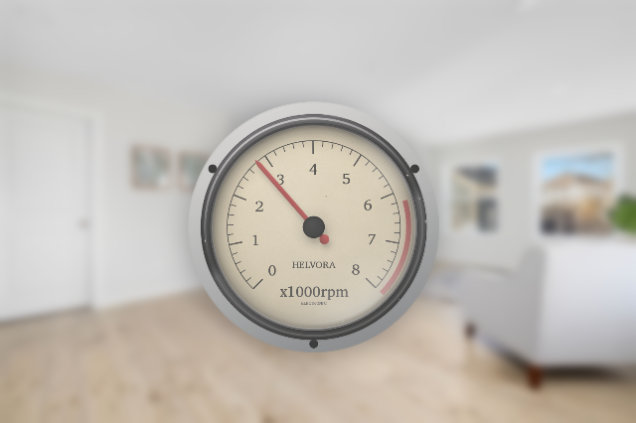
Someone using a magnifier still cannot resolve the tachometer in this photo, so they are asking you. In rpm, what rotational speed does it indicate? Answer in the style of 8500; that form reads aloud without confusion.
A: 2800
